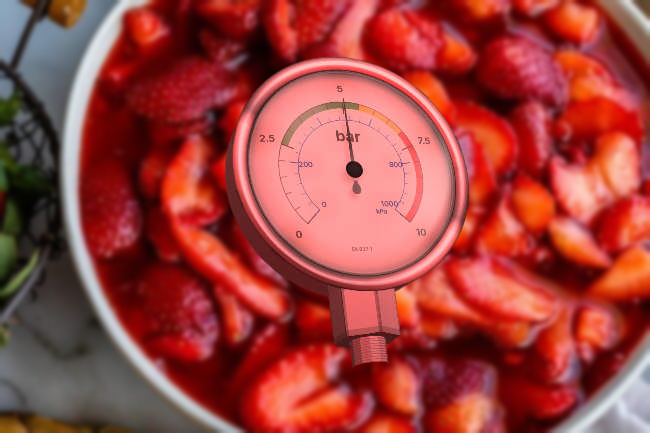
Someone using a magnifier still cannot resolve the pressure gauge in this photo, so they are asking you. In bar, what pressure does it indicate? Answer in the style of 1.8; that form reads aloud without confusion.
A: 5
